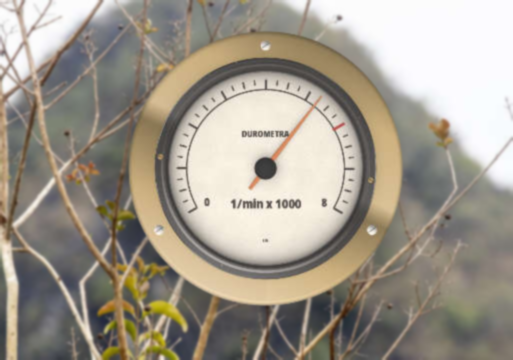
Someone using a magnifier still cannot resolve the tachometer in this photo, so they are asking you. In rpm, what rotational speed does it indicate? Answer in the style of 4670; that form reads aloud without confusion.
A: 5250
